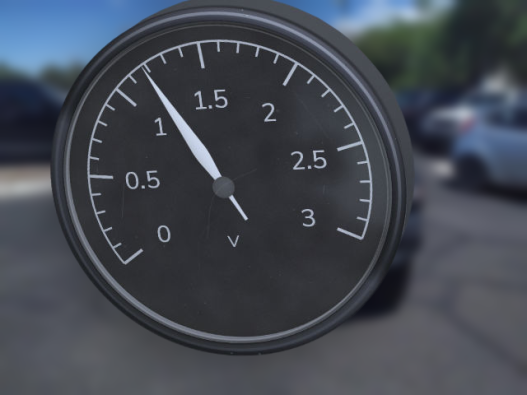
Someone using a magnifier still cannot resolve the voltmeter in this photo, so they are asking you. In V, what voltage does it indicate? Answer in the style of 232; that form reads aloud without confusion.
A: 1.2
